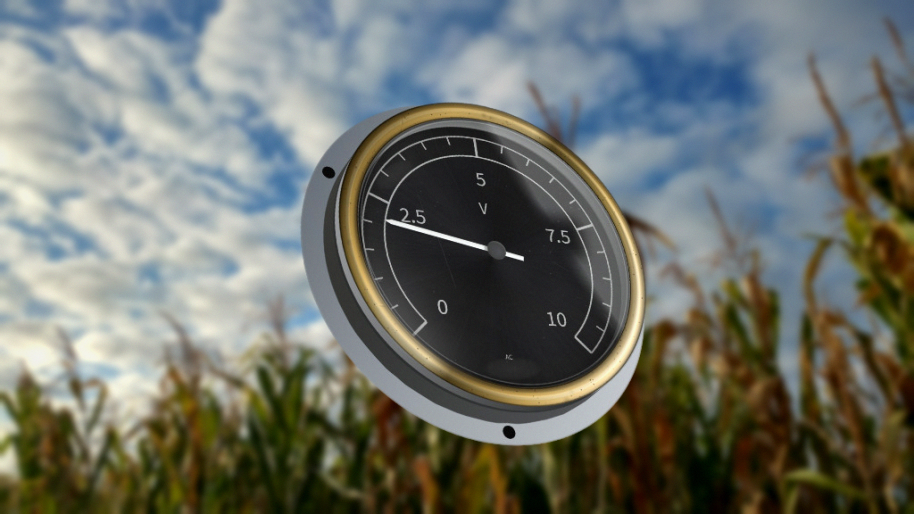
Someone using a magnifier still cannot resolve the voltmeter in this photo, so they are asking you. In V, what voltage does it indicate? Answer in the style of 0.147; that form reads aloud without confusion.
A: 2
